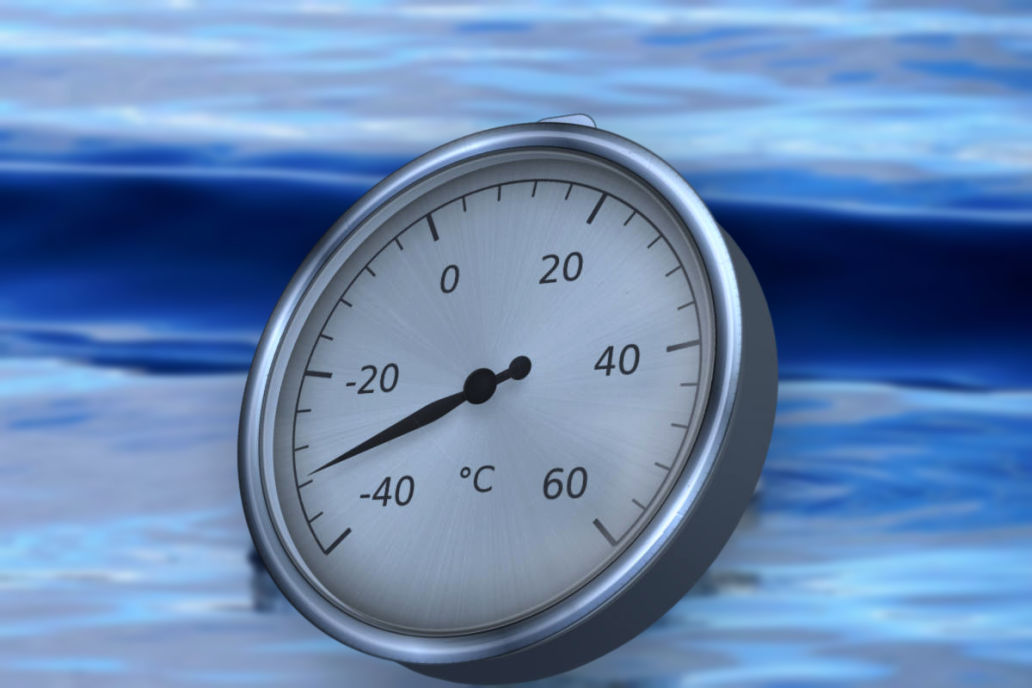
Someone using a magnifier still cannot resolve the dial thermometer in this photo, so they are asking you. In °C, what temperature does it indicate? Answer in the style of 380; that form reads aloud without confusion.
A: -32
